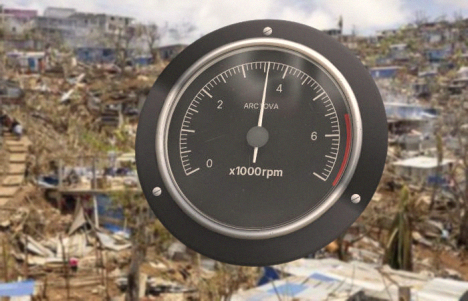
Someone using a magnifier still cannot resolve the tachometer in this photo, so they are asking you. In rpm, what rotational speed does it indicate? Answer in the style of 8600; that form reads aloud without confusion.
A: 3600
